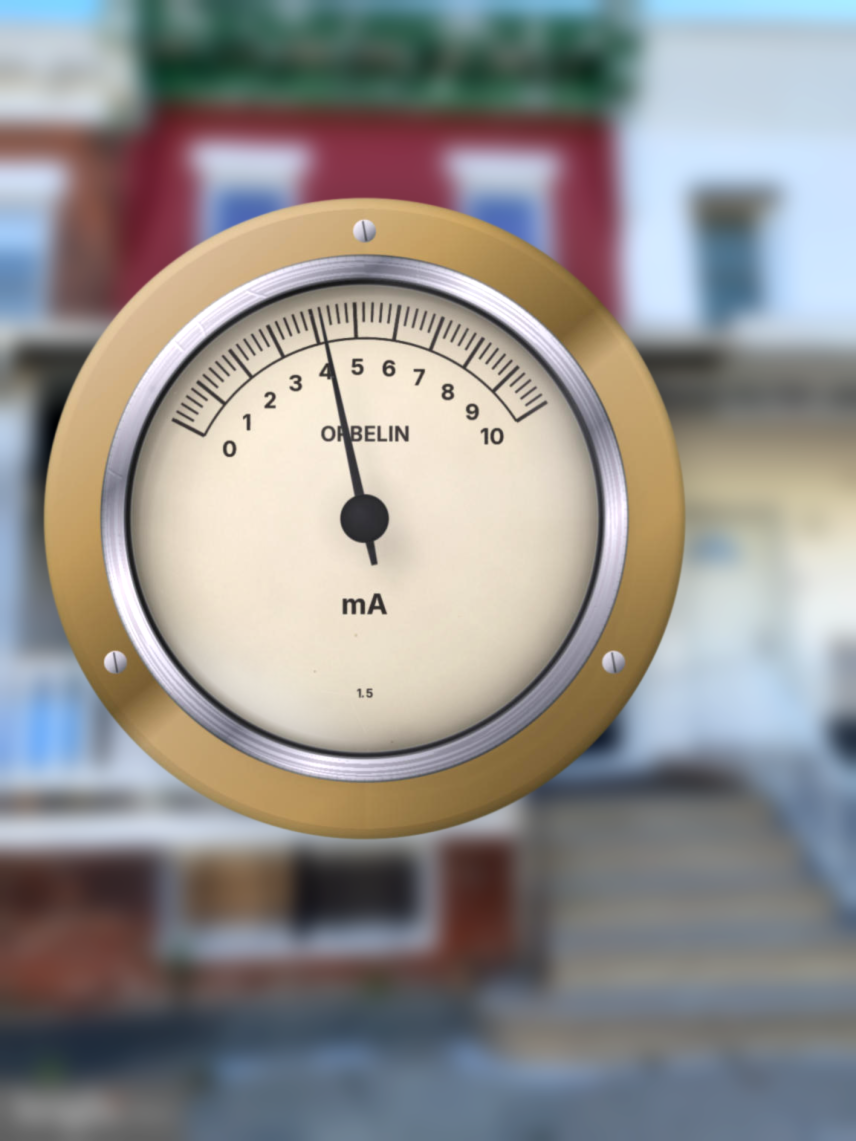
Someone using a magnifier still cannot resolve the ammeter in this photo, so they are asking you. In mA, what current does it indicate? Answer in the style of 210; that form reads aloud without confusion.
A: 4.2
